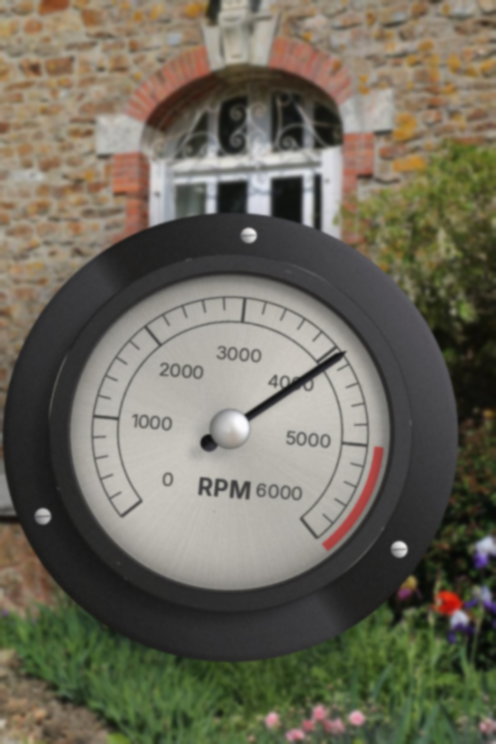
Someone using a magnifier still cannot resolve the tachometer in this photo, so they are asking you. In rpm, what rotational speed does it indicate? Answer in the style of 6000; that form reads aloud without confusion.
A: 4100
